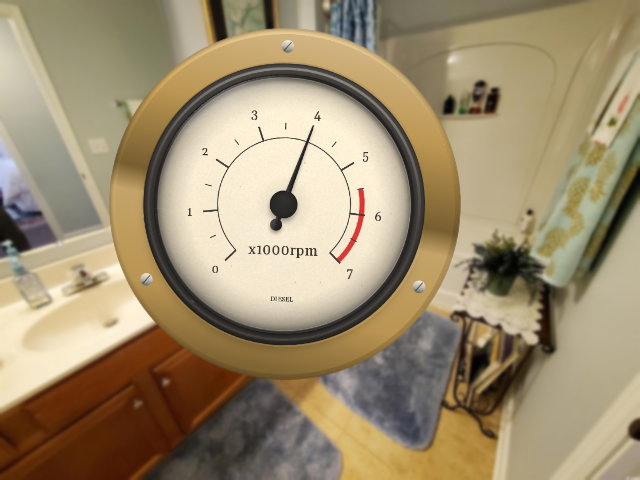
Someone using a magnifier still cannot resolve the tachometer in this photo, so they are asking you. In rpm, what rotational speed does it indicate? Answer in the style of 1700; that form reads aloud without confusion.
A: 4000
